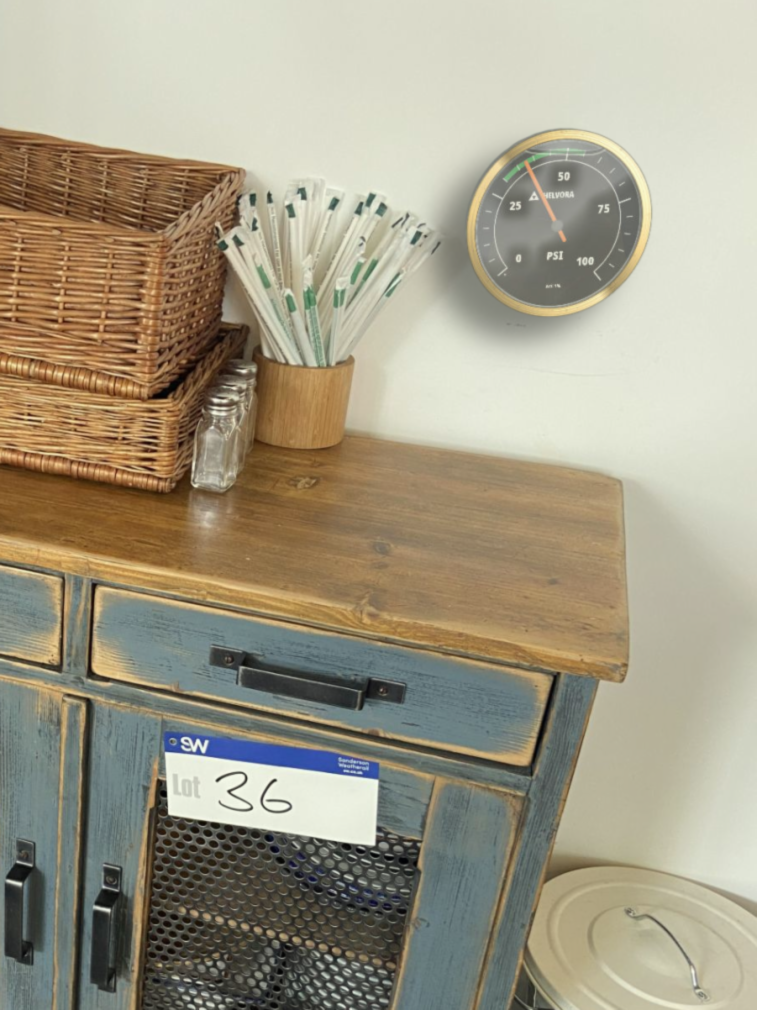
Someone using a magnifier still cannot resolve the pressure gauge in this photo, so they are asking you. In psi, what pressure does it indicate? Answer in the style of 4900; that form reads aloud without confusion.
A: 37.5
